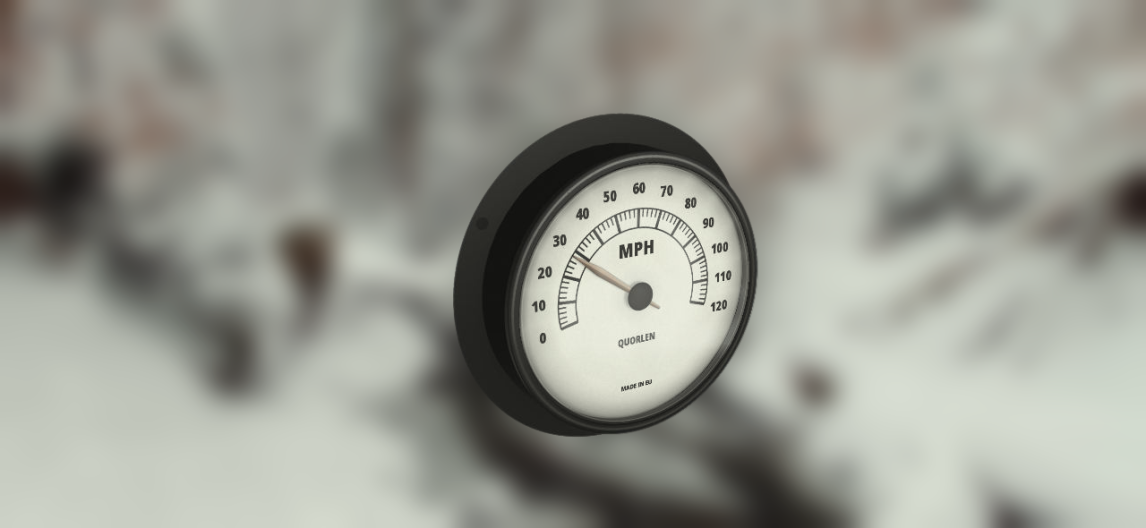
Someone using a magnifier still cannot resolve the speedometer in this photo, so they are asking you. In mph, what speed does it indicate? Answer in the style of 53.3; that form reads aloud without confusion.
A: 28
